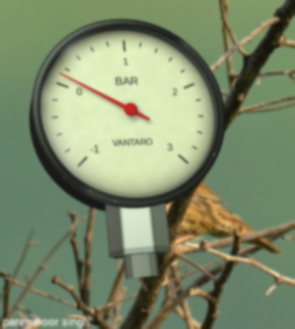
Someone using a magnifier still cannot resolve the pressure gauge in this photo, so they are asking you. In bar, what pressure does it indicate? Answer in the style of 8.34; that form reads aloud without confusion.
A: 0.1
